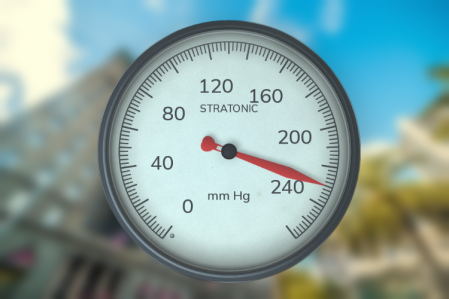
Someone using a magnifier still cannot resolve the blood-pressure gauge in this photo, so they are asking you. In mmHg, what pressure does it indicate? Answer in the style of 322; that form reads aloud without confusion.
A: 230
